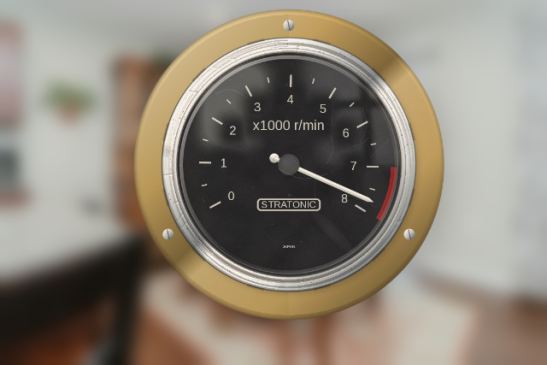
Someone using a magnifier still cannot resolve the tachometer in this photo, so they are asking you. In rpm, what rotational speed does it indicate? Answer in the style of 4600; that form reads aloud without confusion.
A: 7750
